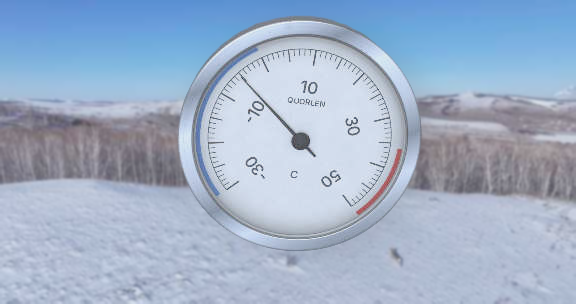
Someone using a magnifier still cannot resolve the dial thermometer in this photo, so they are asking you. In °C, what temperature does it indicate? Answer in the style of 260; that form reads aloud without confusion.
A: -5
